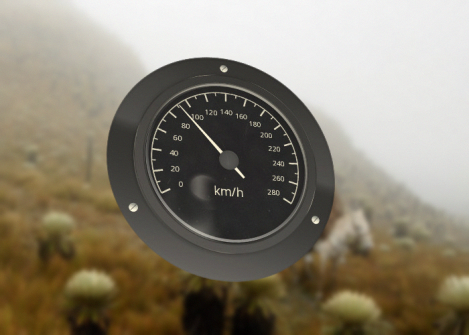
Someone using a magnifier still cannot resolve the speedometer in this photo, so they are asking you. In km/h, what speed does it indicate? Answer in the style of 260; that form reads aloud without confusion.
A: 90
